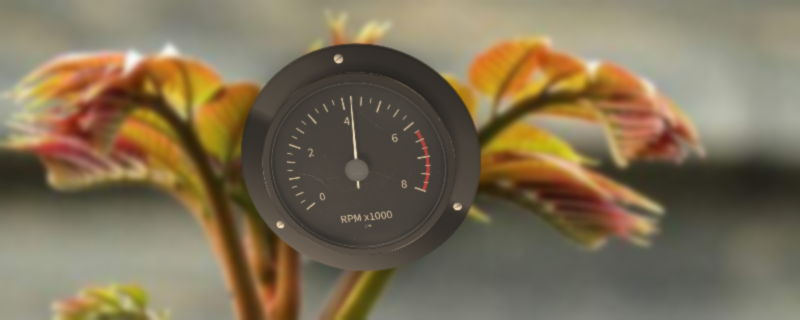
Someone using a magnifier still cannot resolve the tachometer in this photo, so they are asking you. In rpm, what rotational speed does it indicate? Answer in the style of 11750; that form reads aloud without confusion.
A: 4250
